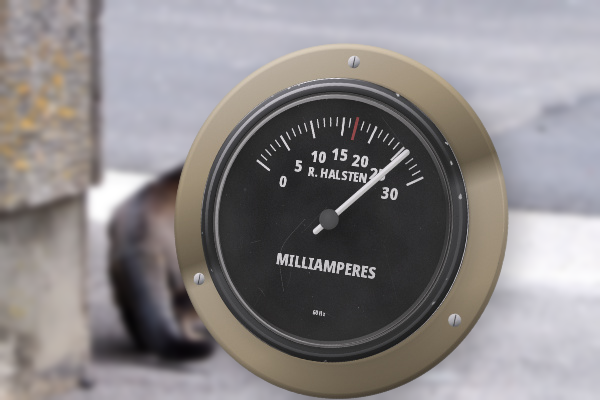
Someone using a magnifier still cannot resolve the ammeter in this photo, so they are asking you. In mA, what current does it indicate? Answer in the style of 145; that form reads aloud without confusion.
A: 26
